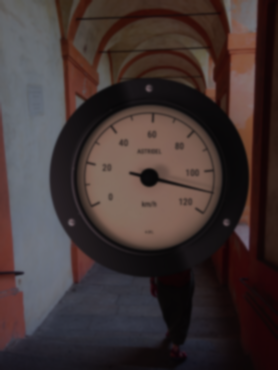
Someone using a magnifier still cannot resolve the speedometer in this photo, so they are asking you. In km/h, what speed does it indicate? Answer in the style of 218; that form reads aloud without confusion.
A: 110
